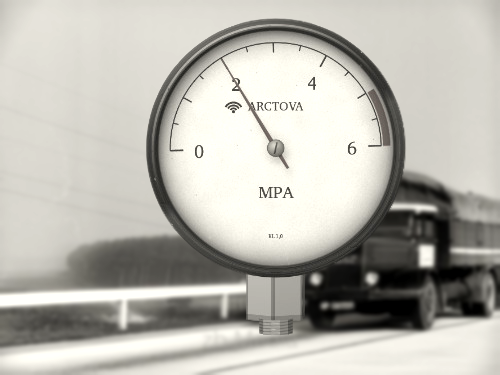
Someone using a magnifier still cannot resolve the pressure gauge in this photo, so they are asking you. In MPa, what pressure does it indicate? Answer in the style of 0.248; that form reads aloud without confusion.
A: 2
